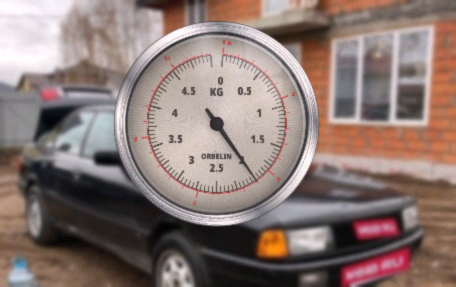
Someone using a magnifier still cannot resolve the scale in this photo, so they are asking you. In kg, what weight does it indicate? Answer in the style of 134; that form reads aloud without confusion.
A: 2
